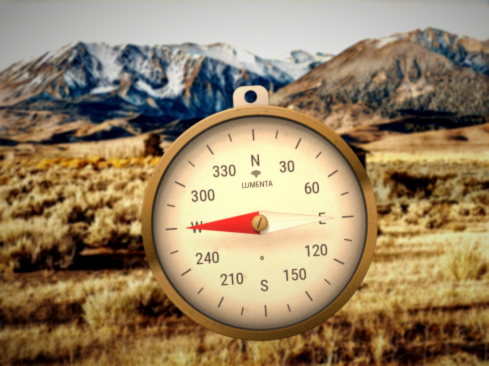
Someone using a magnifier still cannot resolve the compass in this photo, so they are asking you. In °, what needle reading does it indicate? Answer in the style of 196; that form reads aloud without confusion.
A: 270
